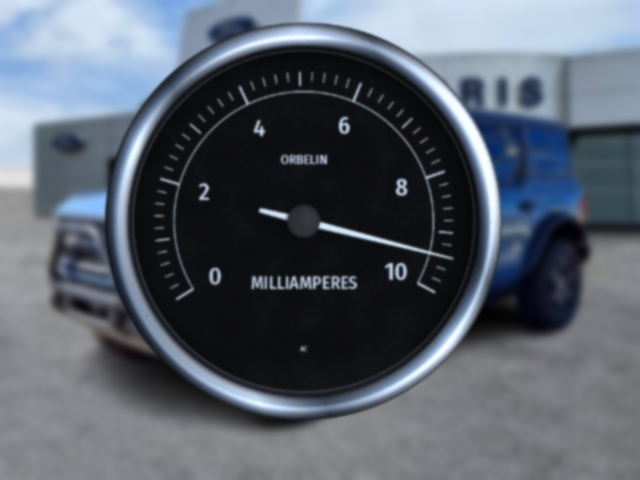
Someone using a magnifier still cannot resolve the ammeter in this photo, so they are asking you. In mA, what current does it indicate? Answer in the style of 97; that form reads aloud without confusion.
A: 9.4
